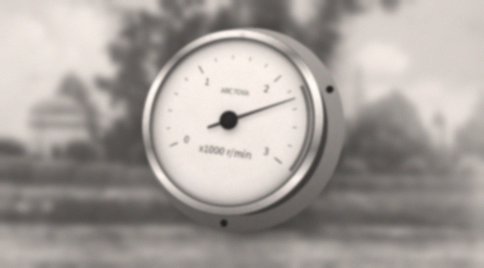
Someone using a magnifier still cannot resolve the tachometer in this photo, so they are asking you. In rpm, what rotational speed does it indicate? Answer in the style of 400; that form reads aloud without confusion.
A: 2300
